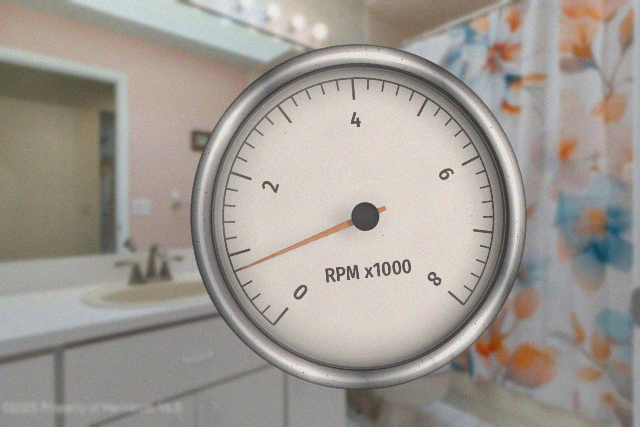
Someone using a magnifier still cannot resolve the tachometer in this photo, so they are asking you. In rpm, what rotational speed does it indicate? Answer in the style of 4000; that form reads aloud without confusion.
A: 800
